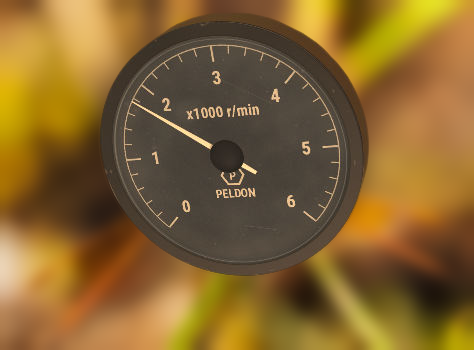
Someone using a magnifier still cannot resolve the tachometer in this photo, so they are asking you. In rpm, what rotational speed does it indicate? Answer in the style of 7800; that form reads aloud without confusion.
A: 1800
